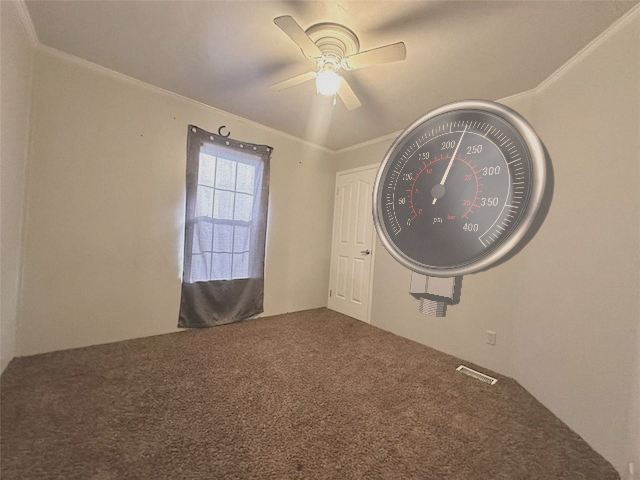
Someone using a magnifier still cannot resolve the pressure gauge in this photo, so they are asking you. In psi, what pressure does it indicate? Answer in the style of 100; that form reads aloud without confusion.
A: 225
